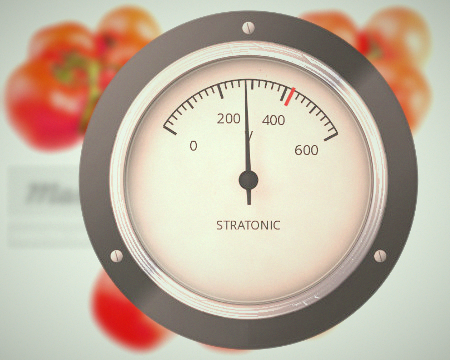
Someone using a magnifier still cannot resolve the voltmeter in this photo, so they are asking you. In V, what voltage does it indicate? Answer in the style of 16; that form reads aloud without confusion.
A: 280
